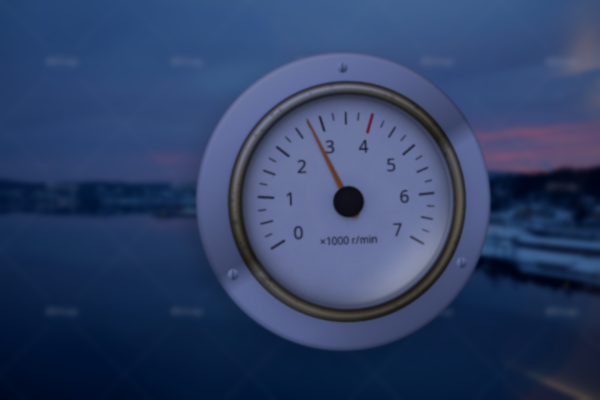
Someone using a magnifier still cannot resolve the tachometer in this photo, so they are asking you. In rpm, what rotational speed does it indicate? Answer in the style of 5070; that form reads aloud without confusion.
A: 2750
